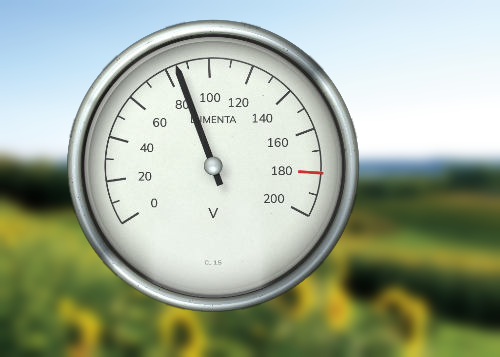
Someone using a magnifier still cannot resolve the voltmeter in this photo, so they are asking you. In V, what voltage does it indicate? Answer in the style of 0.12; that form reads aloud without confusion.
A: 85
